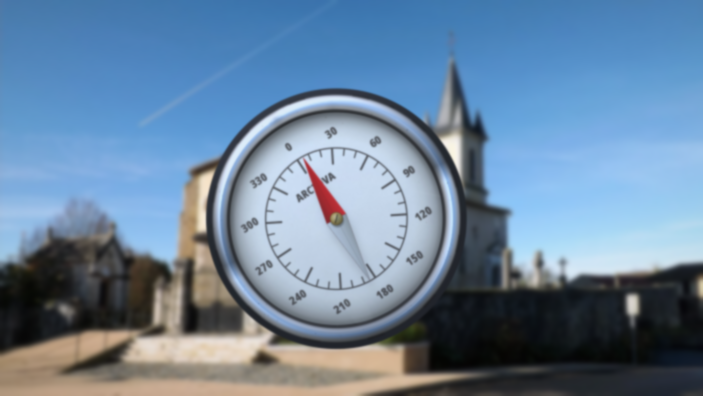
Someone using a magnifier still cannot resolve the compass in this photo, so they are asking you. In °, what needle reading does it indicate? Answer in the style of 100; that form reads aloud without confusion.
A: 5
